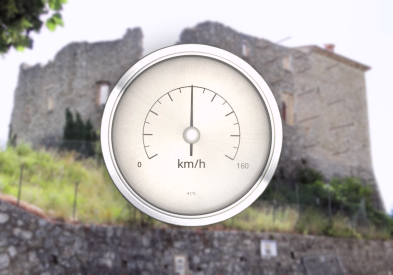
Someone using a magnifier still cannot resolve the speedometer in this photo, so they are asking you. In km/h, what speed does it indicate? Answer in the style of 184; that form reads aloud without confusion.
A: 80
